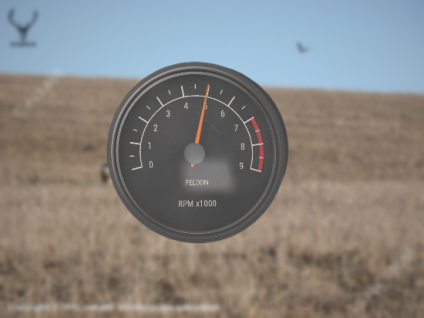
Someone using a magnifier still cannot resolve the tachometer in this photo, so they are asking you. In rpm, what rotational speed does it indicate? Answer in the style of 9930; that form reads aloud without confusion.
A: 5000
